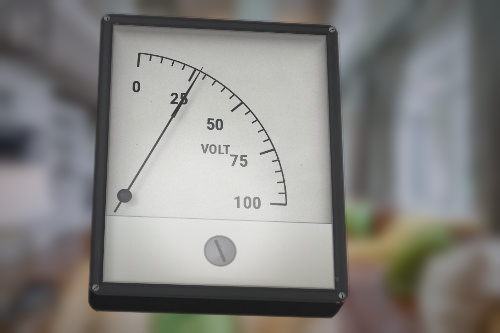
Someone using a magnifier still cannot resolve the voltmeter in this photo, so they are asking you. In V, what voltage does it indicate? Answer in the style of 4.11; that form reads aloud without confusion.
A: 27.5
